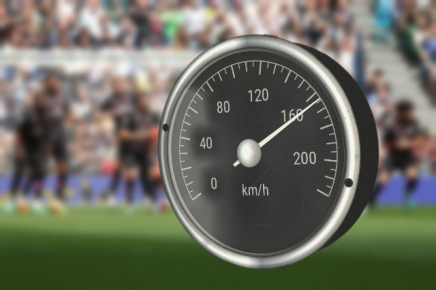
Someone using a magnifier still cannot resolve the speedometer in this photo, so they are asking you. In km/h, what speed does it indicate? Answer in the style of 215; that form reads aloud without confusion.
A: 165
